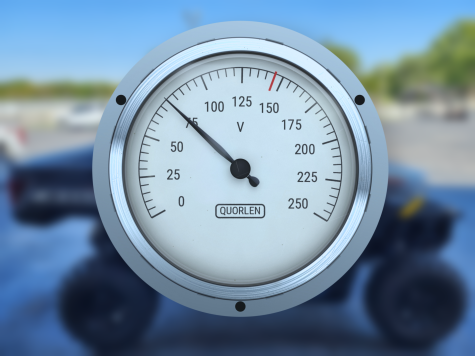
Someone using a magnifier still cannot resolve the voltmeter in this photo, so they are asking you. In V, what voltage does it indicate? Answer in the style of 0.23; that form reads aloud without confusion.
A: 75
